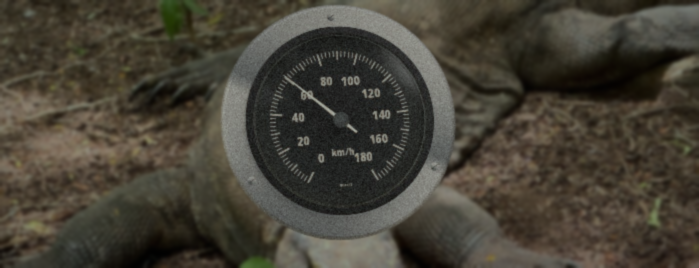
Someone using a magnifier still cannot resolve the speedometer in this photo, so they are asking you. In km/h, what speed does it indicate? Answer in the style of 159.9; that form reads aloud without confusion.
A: 60
